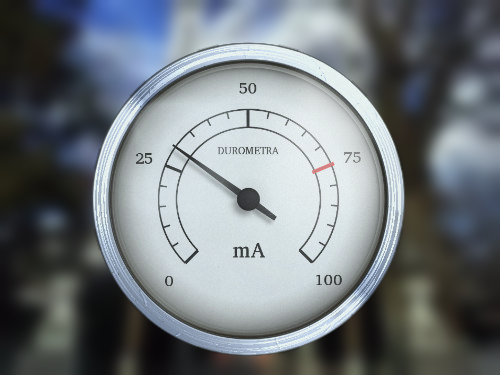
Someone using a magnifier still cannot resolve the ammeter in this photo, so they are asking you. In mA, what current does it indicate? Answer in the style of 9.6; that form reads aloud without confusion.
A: 30
